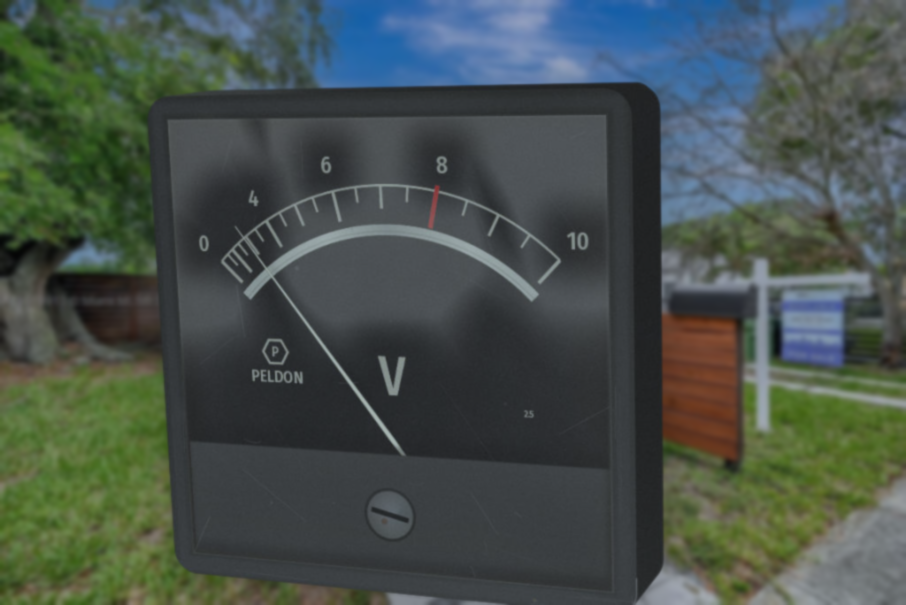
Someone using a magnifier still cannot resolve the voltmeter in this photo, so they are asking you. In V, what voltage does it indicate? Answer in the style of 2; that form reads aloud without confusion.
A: 3
